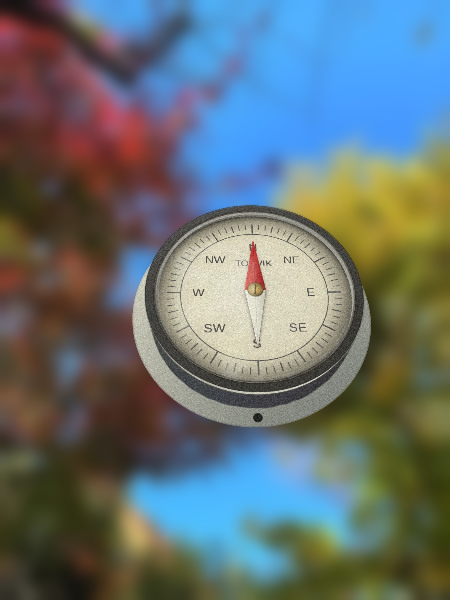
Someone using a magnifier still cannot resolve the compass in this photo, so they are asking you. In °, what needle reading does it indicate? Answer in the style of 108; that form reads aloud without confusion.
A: 0
